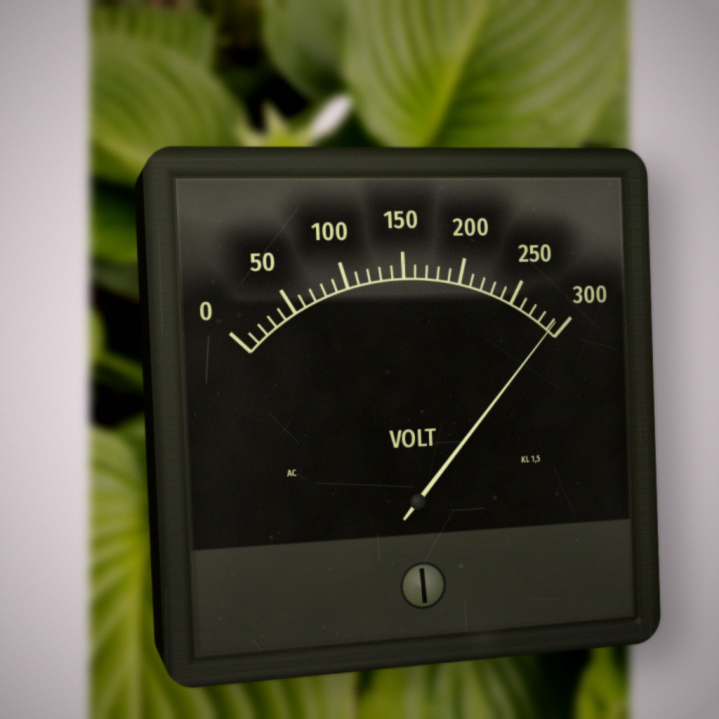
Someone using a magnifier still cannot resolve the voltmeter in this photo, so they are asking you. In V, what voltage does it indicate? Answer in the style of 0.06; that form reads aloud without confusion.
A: 290
